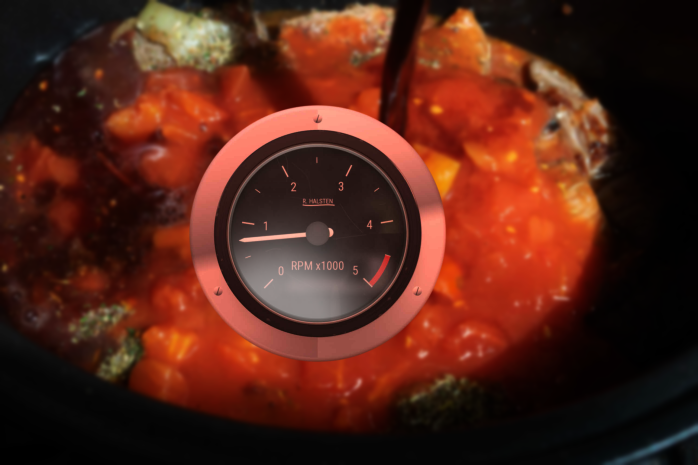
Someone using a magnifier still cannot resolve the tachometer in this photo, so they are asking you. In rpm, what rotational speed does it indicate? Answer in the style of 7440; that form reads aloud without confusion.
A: 750
